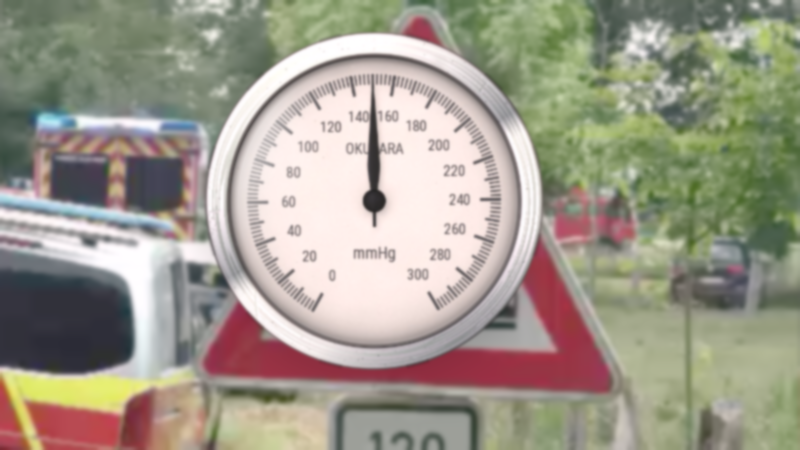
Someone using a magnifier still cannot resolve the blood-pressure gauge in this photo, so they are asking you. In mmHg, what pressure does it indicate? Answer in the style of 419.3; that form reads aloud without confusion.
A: 150
